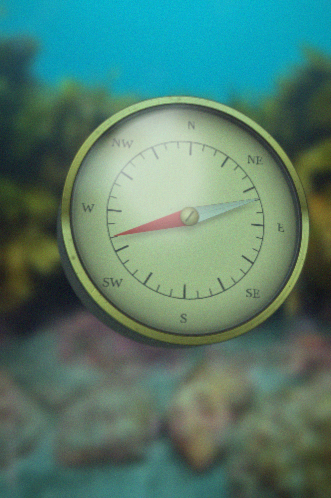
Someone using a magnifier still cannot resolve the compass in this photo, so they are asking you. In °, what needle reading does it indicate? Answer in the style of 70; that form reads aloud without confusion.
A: 250
